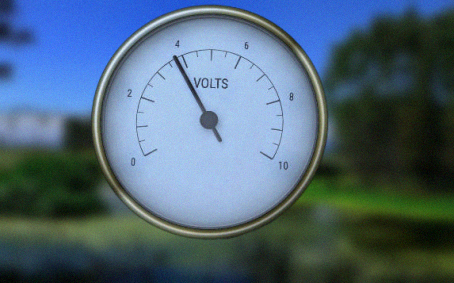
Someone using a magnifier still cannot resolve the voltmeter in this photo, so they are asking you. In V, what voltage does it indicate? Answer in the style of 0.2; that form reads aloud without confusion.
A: 3.75
